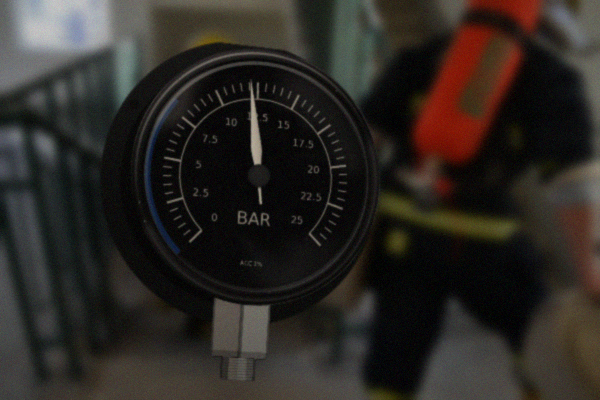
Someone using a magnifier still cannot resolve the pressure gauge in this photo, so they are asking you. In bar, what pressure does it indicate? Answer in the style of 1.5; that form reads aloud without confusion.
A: 12
